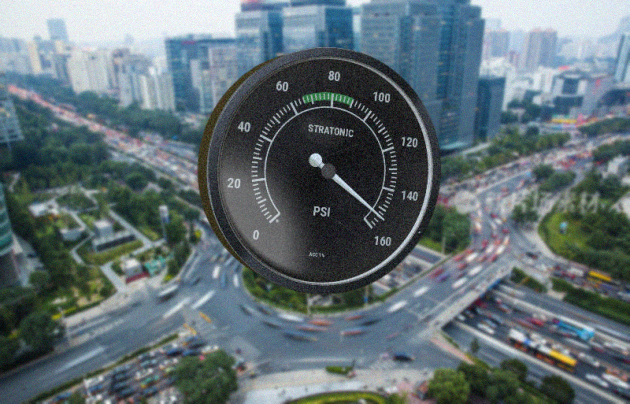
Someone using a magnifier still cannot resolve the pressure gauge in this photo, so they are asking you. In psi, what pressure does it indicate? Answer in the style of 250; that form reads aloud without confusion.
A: 154
